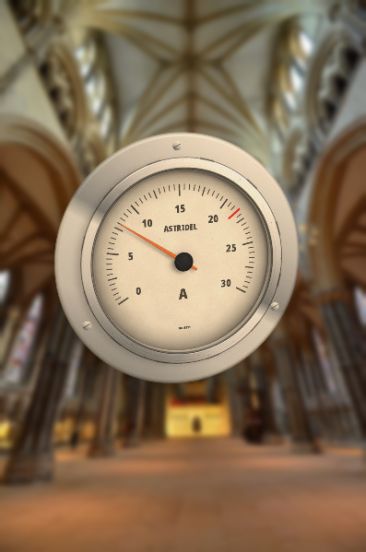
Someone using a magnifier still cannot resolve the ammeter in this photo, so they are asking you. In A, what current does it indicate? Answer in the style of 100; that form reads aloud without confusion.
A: 8
